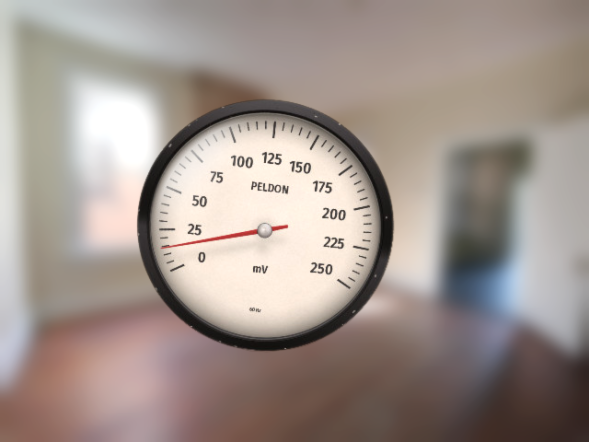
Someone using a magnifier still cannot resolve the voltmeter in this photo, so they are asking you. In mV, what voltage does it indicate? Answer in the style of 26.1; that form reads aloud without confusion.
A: 15
